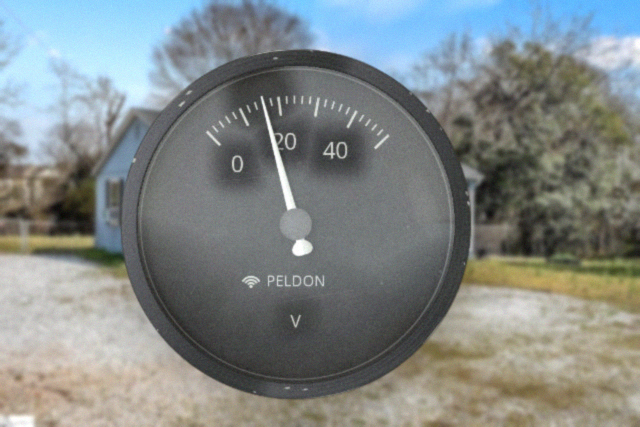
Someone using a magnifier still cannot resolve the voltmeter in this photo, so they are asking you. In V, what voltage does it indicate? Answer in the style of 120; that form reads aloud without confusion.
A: 16
